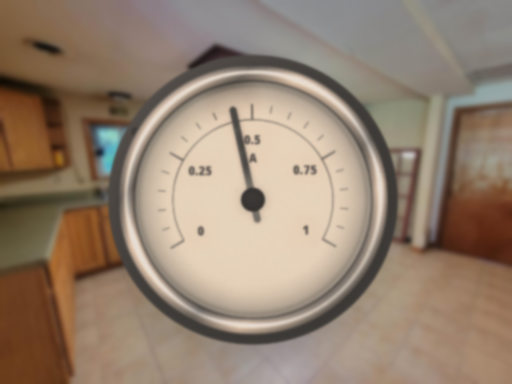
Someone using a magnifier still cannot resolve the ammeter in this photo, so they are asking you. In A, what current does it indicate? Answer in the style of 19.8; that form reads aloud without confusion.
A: 0.45
